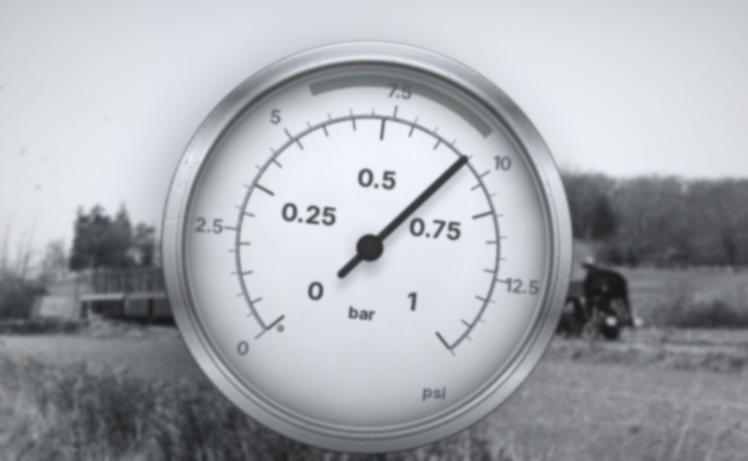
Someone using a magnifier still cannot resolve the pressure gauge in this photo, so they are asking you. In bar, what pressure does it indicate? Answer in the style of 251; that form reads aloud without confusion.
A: 0.65
